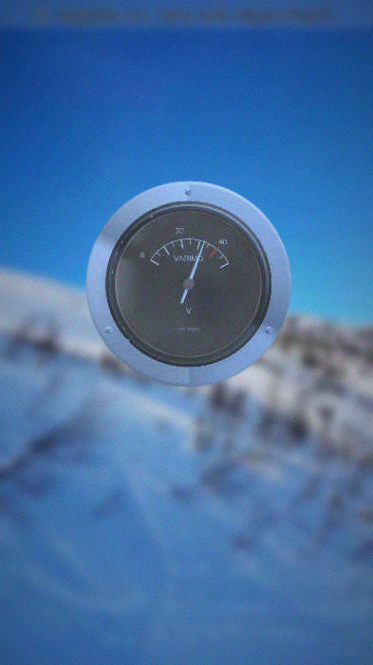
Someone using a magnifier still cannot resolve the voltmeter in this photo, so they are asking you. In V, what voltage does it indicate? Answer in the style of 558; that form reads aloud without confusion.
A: 32.5
